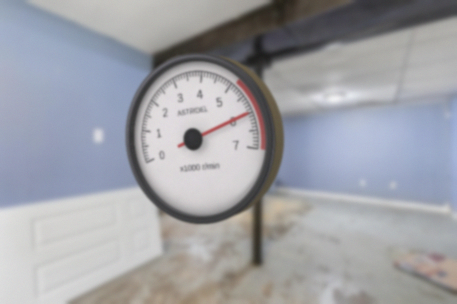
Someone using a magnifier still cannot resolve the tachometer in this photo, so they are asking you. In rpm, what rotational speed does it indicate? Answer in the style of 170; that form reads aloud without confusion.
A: 6000
